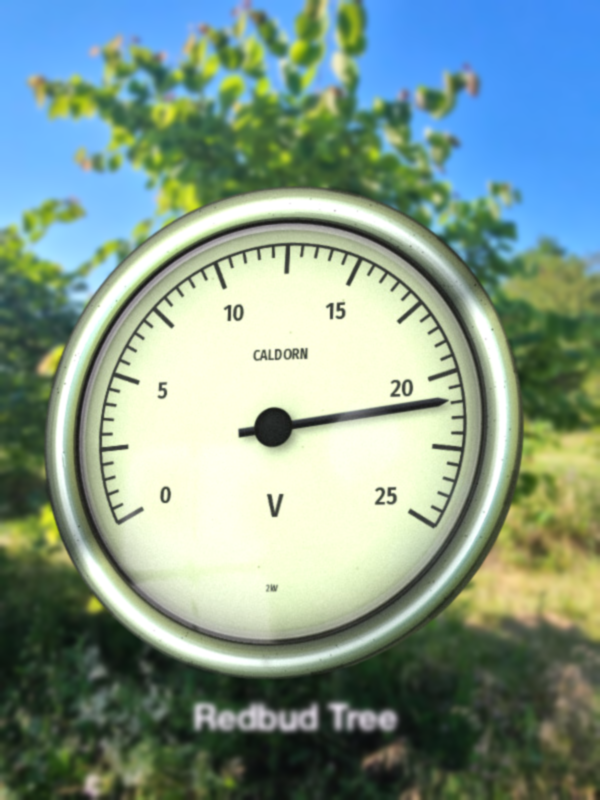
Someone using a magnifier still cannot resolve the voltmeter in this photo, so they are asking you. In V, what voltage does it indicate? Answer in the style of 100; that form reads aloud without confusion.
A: 21
